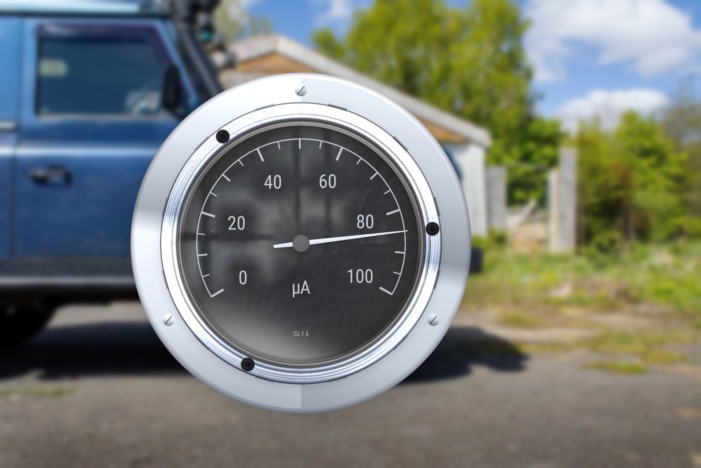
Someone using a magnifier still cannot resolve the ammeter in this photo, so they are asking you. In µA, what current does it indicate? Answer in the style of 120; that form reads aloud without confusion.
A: 85
